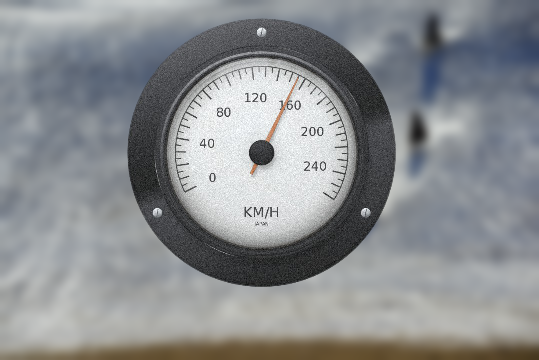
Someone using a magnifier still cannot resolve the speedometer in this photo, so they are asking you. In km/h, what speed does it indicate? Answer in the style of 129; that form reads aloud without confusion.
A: 155
